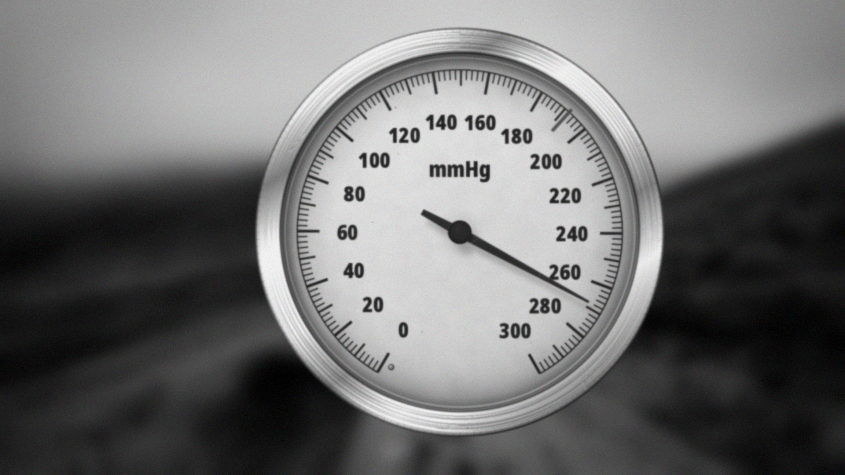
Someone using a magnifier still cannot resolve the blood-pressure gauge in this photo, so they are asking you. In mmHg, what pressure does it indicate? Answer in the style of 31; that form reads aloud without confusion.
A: 268
